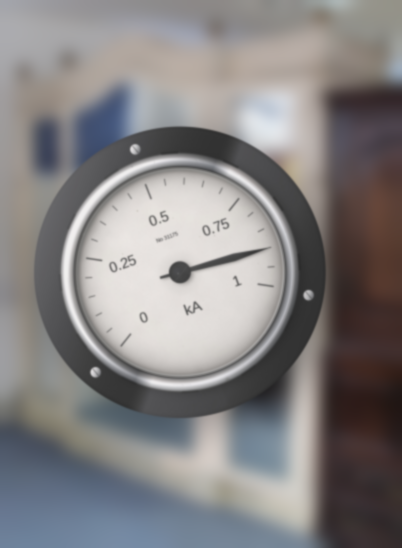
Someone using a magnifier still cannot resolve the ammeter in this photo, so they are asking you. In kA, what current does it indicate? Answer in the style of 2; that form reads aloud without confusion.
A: 0.9
